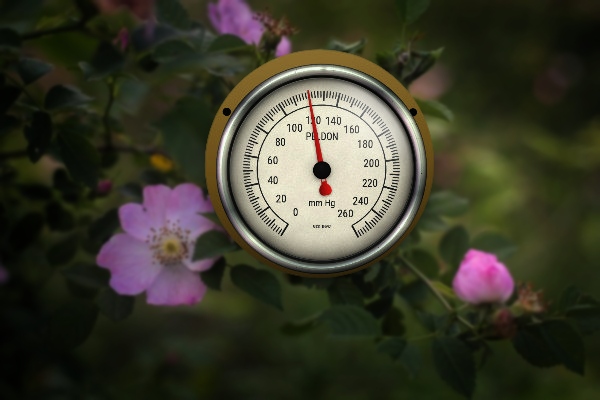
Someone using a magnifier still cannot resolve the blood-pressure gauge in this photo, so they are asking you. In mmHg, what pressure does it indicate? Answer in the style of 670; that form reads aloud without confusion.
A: 120
